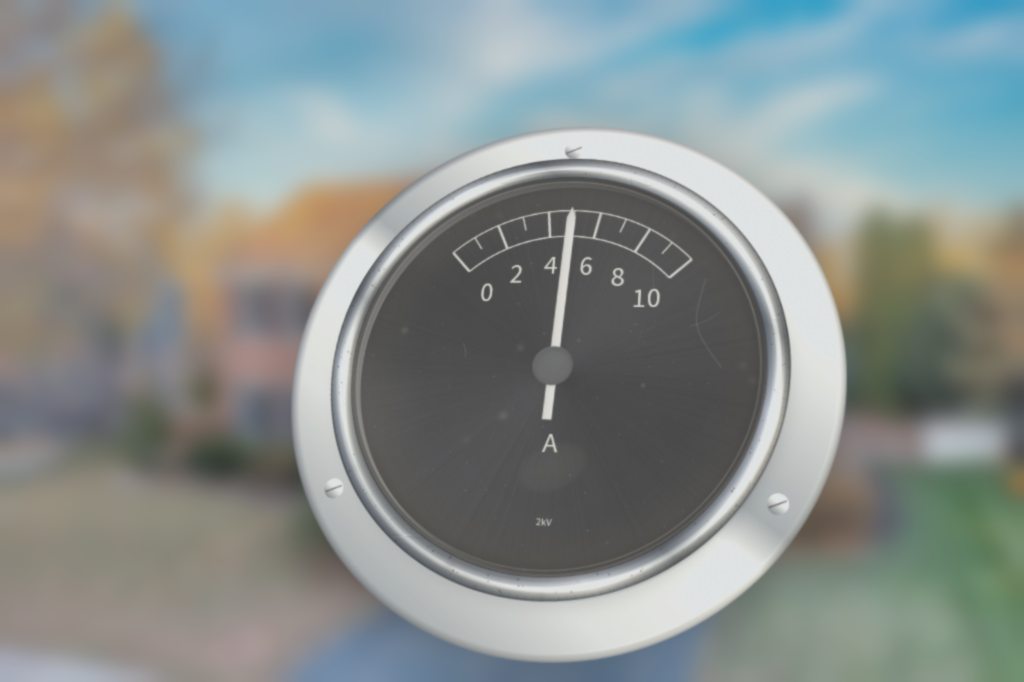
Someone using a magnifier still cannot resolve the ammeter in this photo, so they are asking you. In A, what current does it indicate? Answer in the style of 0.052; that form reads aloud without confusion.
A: 5
